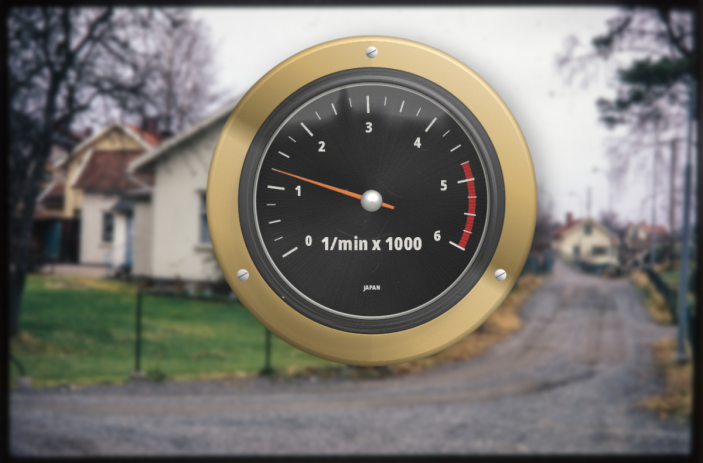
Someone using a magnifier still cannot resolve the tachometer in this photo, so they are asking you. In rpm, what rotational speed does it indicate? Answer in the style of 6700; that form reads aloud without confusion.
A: 1250
